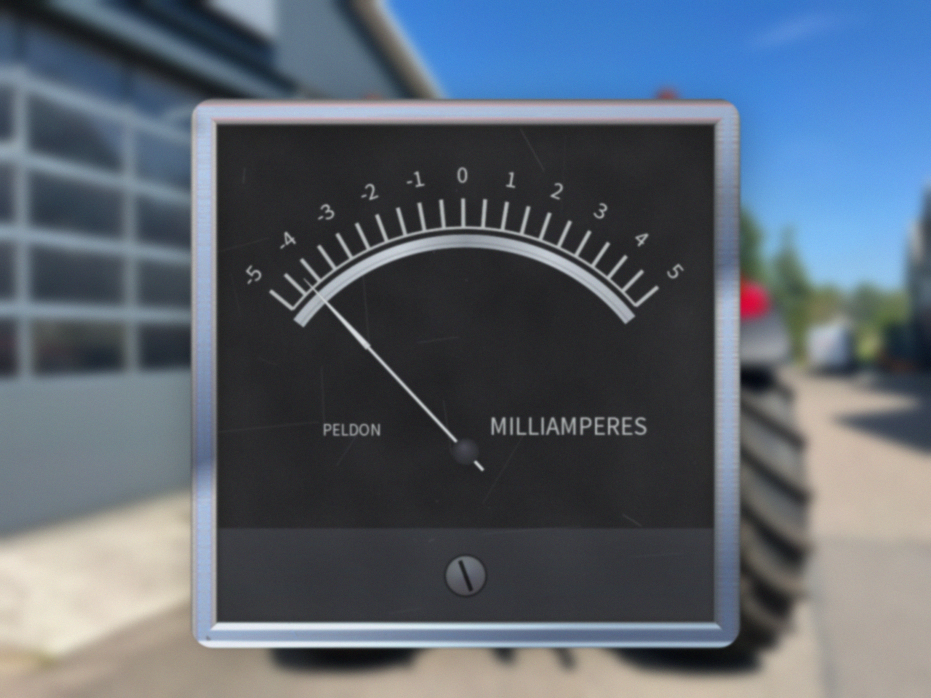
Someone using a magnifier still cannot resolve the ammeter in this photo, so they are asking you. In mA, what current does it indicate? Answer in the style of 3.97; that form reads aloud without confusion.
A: -4.25
